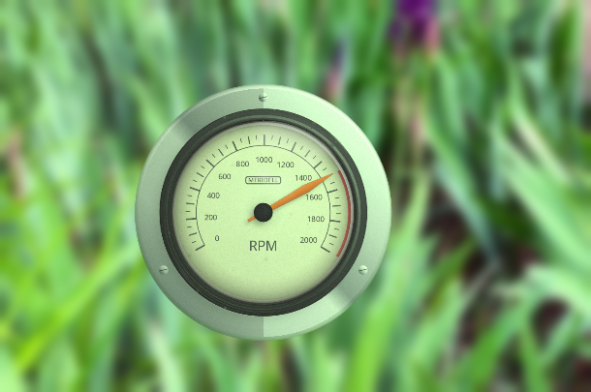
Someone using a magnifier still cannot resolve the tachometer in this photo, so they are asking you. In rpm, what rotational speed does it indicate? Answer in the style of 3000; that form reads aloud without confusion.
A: 1500
